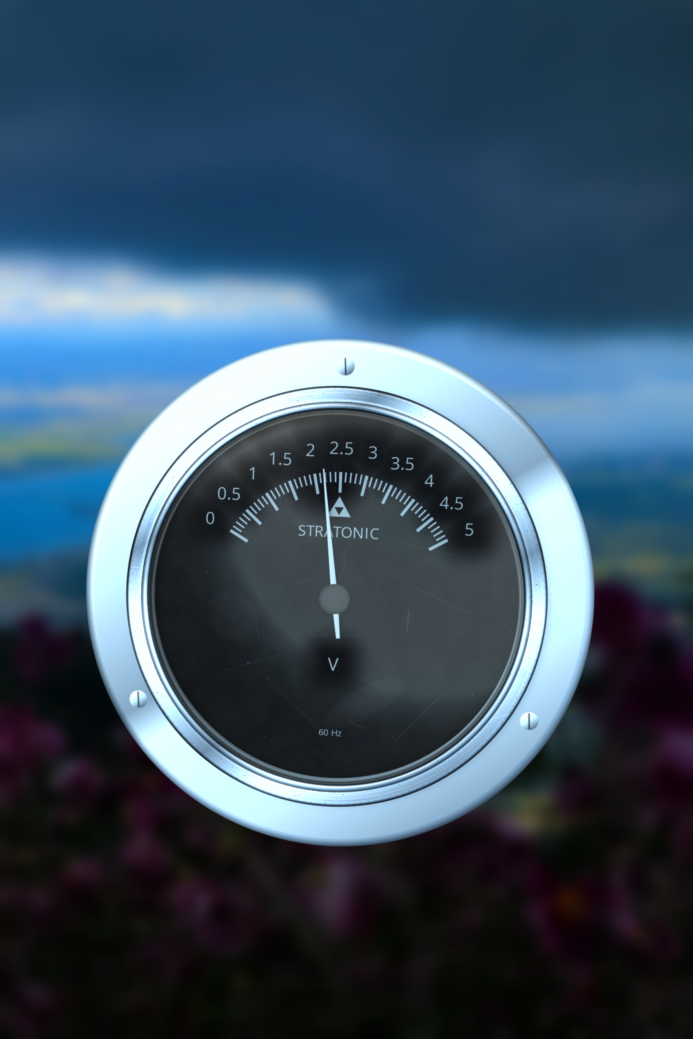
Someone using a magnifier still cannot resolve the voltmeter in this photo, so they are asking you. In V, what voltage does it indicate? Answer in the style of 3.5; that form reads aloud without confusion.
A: 2.2
